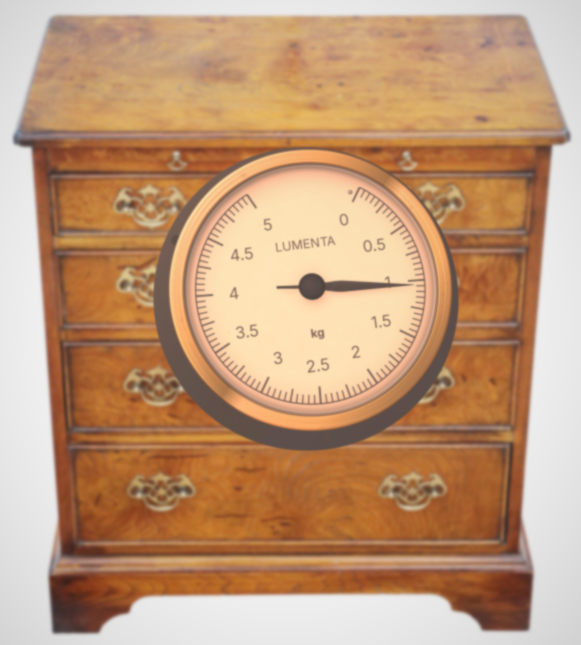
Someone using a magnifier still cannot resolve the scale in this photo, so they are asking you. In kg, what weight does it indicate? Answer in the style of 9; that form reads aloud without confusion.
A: 1.05
